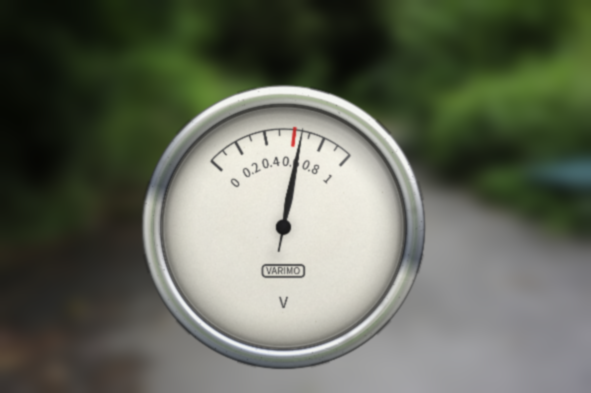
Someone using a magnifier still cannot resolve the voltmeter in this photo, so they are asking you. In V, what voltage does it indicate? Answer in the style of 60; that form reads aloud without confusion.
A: 0.65
